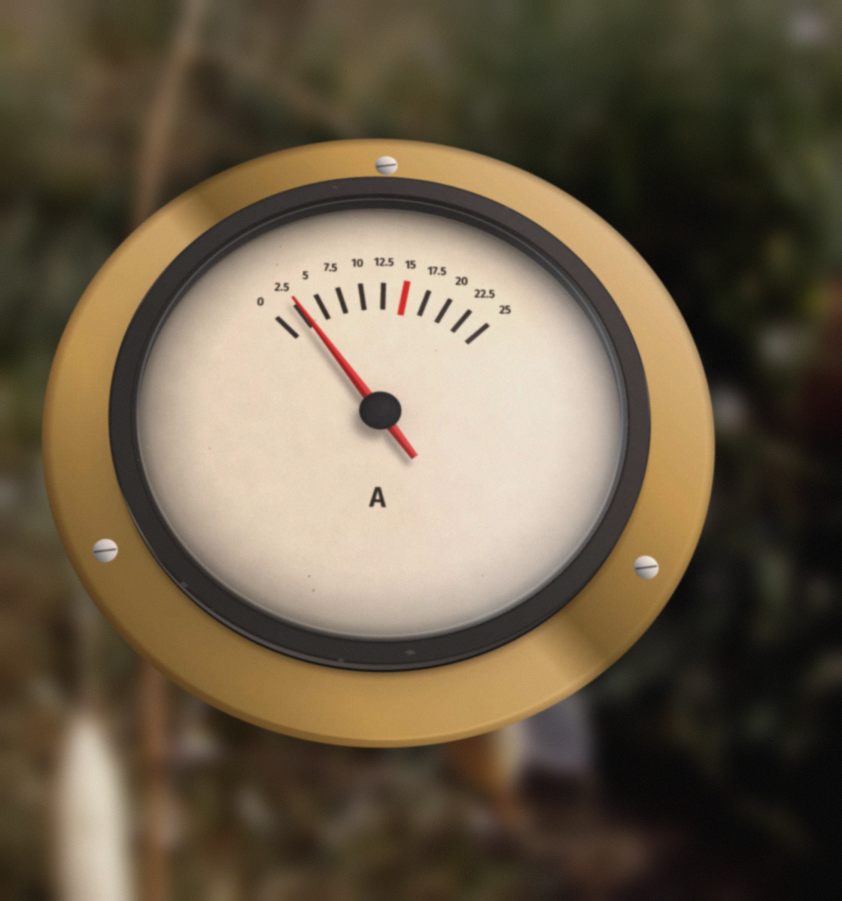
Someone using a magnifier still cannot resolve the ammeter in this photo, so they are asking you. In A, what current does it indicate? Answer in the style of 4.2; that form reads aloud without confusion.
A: 2.5
